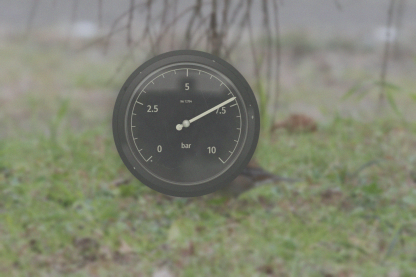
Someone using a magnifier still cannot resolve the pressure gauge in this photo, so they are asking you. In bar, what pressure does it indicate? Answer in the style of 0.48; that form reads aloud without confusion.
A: 7.25
